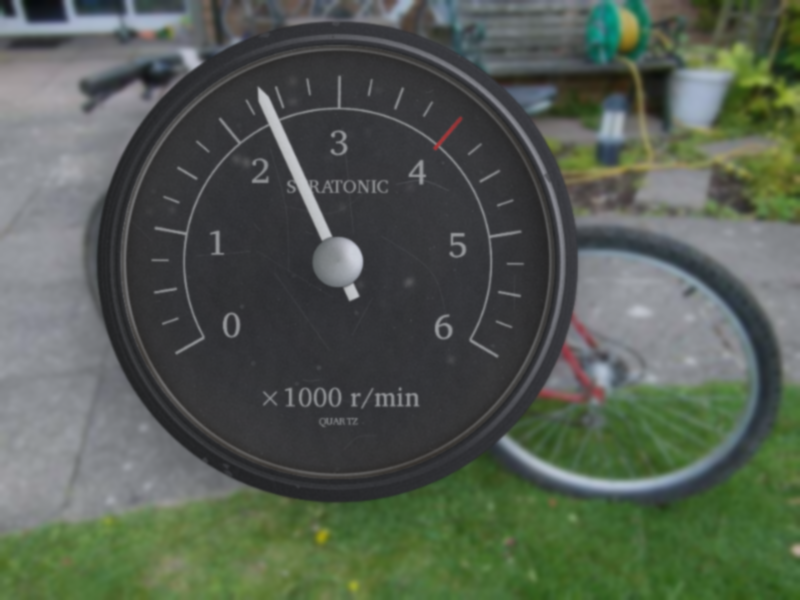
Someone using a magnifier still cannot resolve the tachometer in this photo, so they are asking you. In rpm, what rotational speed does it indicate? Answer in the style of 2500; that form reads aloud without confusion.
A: 2375
